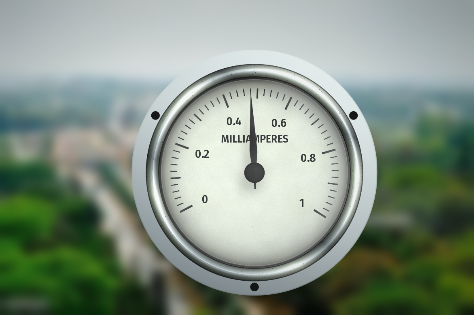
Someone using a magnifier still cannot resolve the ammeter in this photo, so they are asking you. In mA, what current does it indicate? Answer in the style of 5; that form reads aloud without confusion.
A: 0.48
